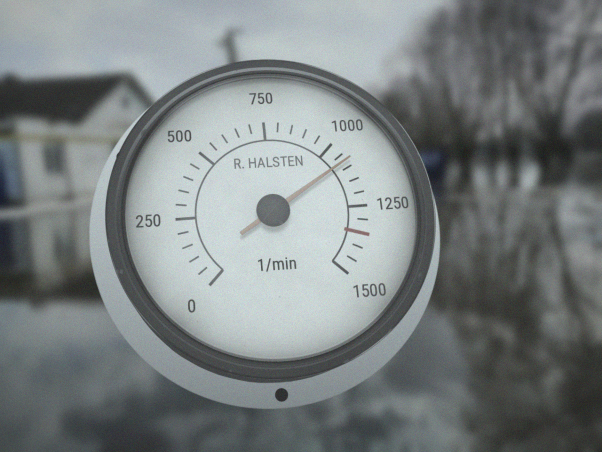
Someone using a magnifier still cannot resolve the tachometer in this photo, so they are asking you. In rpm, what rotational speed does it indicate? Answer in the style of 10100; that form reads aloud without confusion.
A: 1075
